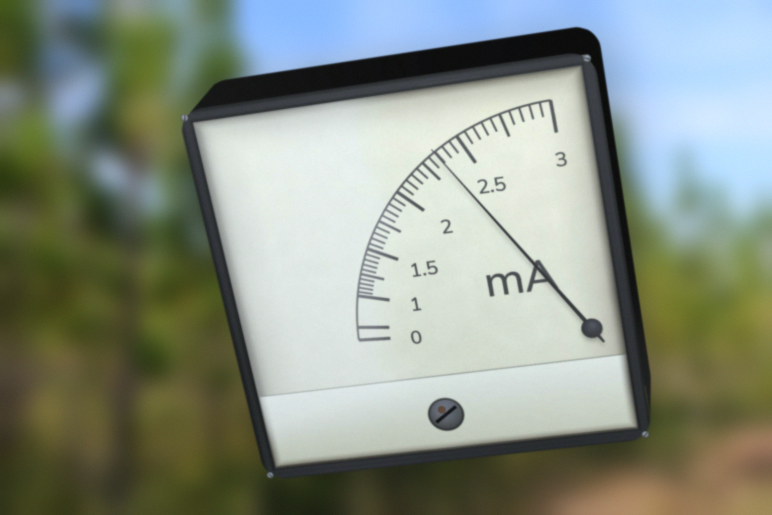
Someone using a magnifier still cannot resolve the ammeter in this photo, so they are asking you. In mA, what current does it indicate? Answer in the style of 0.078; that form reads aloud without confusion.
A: 2.35
